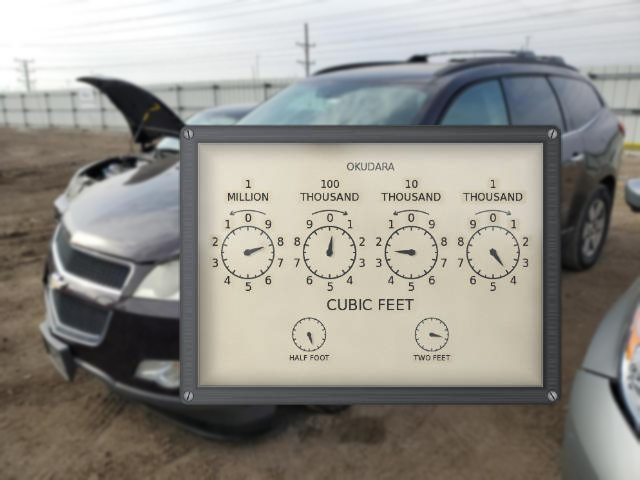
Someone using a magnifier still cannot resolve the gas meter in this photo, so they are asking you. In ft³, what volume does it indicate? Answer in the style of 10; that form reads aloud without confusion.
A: 802400
